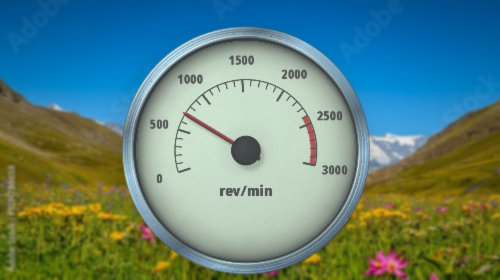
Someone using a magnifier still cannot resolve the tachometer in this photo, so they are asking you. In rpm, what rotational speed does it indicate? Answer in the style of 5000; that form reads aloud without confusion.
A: 700
